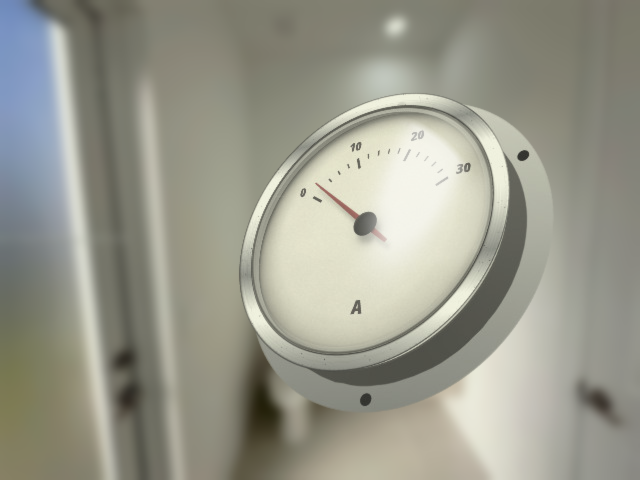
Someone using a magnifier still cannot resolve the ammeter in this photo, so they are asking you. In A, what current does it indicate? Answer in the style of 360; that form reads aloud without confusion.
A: 2
